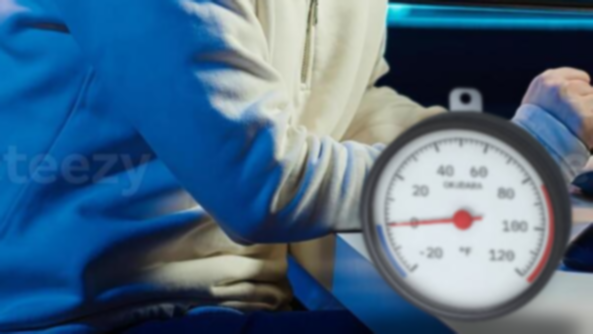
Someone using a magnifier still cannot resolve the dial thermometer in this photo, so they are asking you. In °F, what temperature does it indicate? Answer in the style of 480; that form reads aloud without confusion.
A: 0
